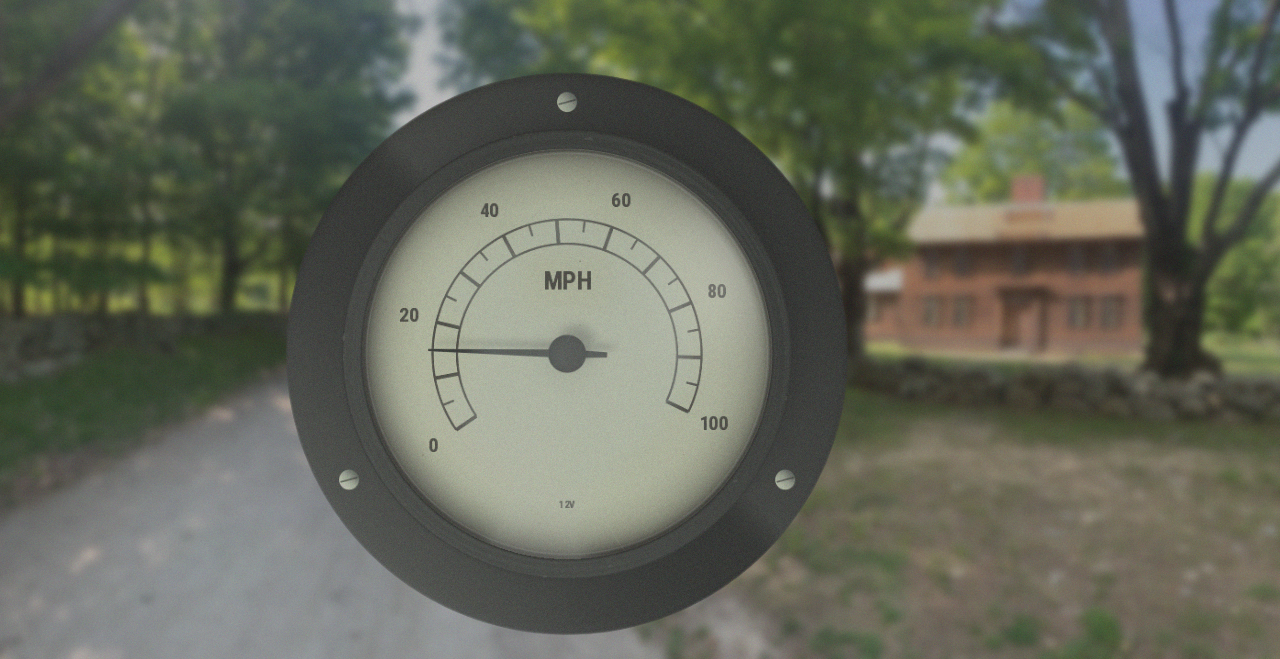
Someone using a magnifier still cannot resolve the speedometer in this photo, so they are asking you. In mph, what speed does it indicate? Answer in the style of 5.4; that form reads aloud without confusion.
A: 15
